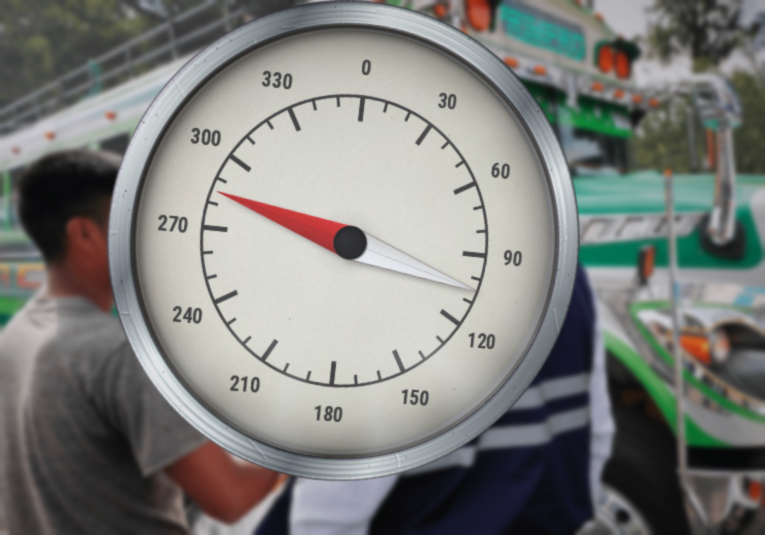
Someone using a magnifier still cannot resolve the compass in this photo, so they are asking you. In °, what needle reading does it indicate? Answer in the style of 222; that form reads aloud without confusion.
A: 285
